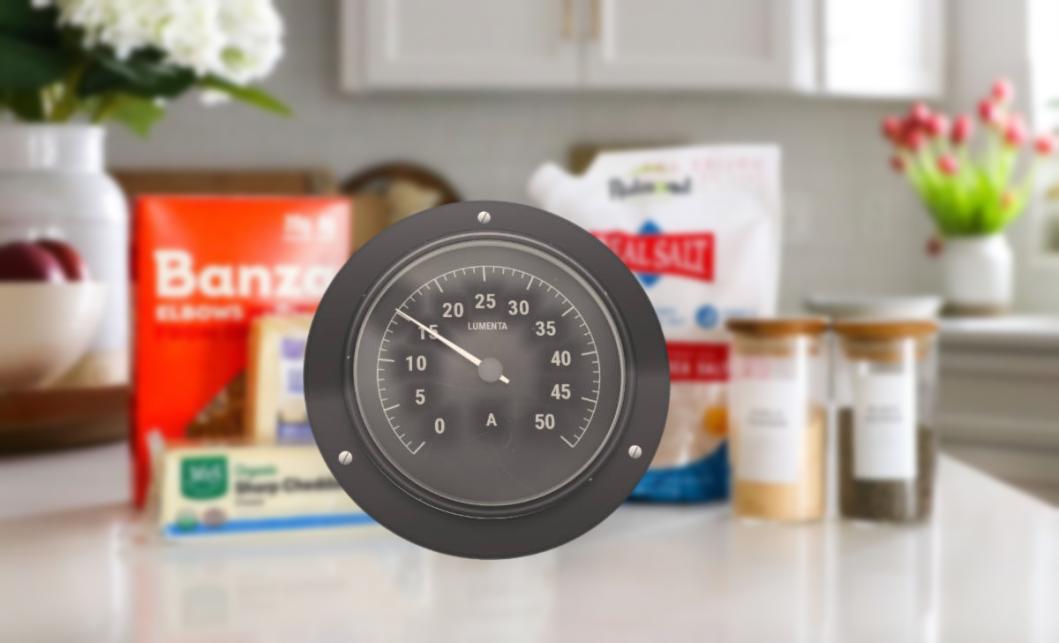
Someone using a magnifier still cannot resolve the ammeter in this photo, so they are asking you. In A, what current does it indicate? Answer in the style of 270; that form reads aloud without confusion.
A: 15
